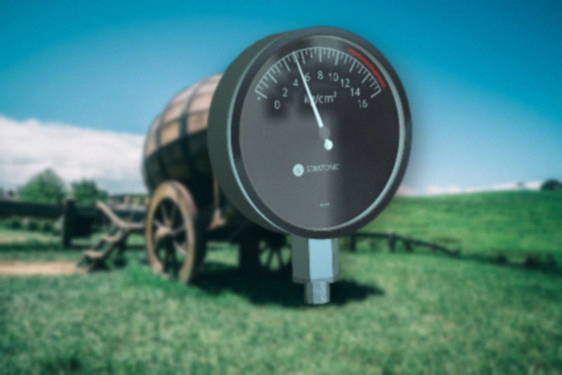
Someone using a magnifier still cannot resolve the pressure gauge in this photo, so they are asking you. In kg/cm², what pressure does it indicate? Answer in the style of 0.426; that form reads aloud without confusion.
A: 5
